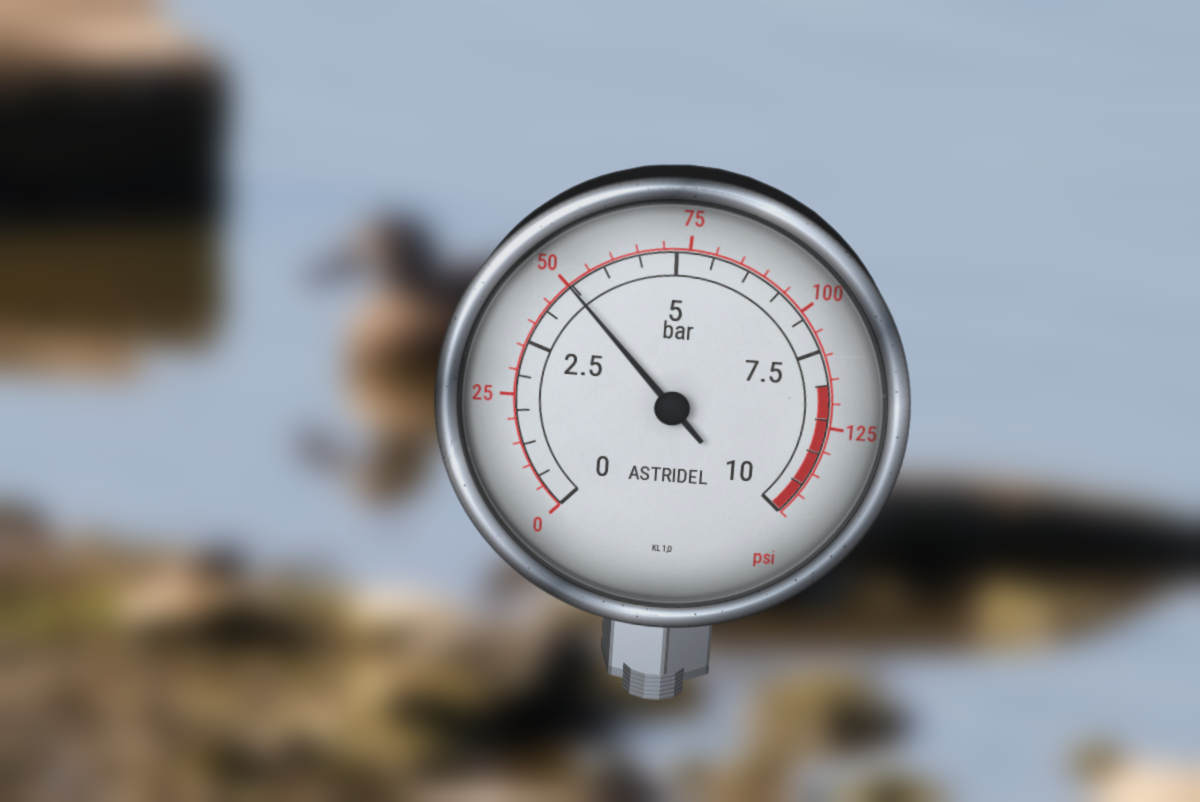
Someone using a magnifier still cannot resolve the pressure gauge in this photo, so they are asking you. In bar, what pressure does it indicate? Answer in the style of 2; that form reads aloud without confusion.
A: 3.5
